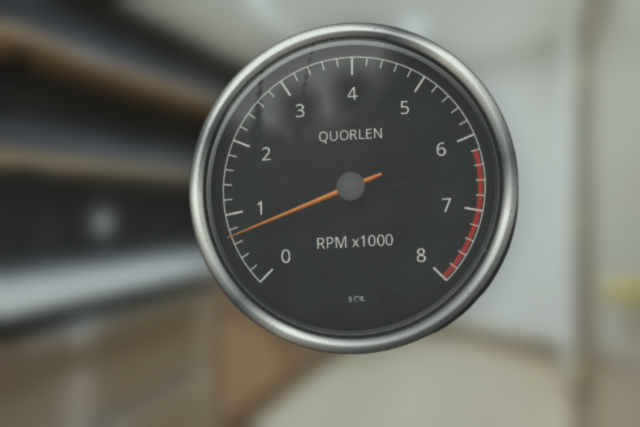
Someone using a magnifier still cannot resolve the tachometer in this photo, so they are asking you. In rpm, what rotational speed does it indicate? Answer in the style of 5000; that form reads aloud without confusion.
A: 700
